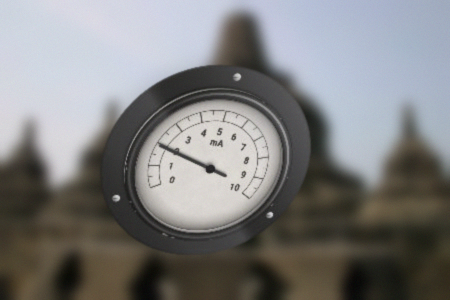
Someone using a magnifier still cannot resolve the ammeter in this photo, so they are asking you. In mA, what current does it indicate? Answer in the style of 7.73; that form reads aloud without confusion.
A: 2
